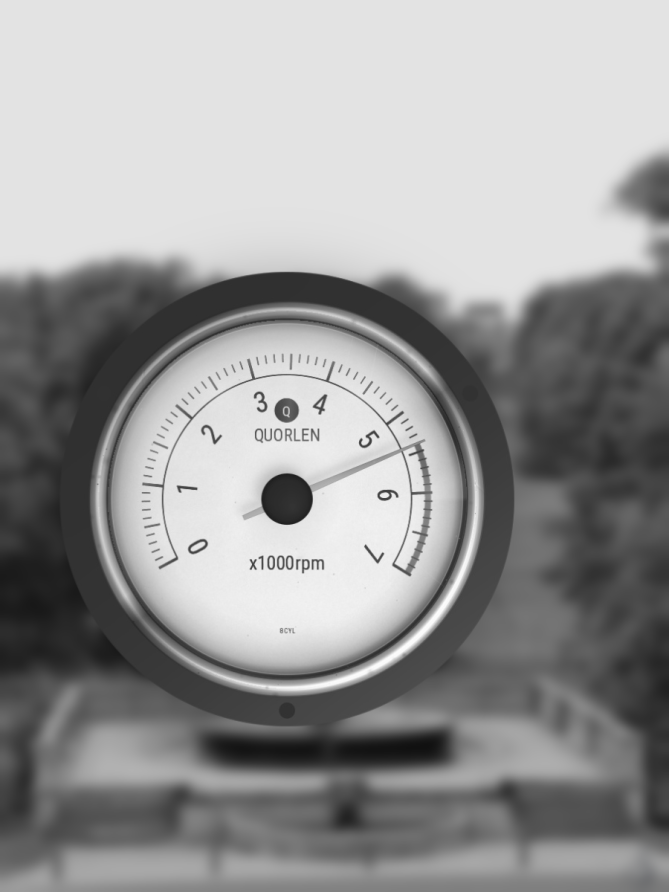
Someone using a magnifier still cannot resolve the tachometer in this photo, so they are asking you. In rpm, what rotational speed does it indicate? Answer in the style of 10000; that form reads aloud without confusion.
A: 5400
